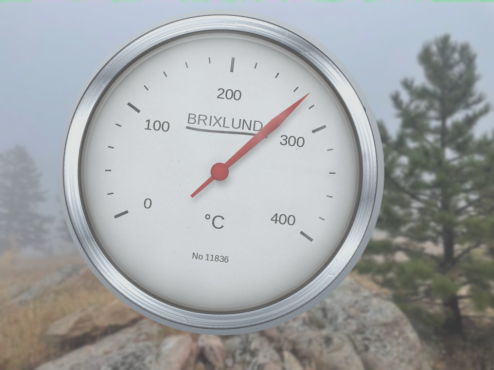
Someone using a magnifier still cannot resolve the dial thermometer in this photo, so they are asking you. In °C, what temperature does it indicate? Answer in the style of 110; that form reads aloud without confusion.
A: 270
